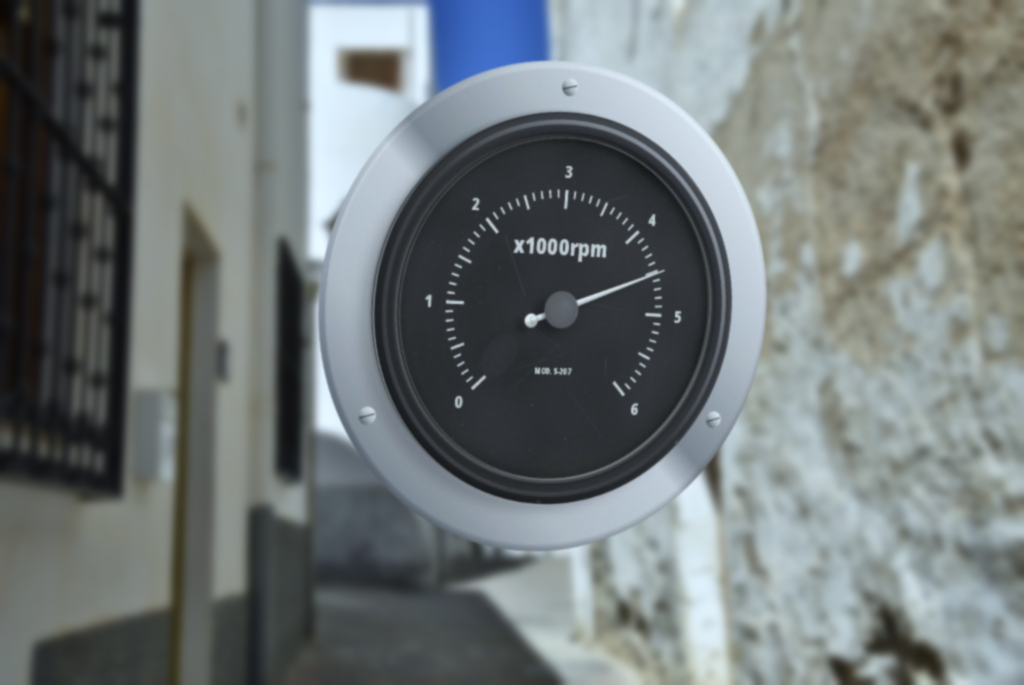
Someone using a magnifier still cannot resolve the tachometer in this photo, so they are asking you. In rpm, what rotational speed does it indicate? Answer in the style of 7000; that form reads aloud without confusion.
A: 4500
